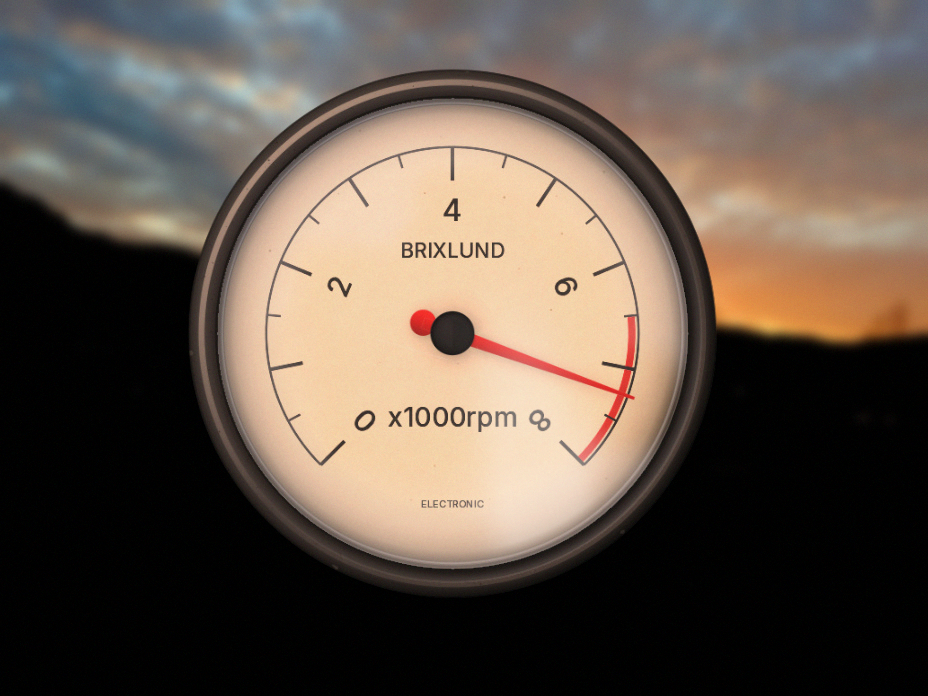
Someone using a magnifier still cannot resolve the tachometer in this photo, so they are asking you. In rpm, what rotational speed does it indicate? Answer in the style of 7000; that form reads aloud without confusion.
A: 7250
